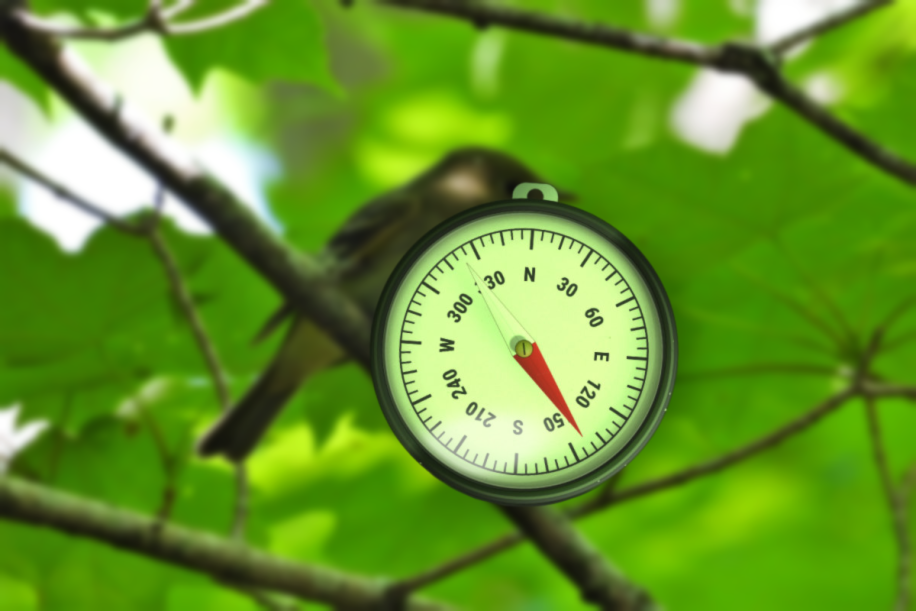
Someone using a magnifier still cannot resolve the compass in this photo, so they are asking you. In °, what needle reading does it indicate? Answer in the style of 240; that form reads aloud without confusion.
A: 142.5
